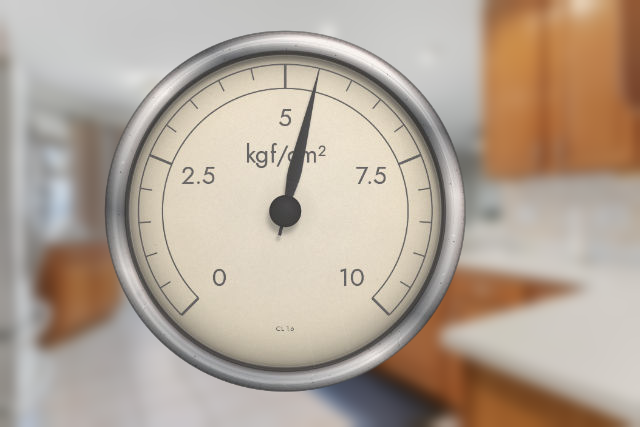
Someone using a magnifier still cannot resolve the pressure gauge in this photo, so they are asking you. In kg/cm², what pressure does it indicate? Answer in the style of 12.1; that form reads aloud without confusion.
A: 5.5
